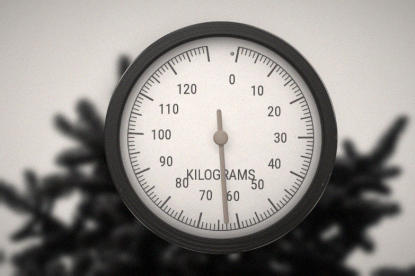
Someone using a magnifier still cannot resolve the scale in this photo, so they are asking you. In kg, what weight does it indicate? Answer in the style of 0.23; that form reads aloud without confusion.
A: 63
